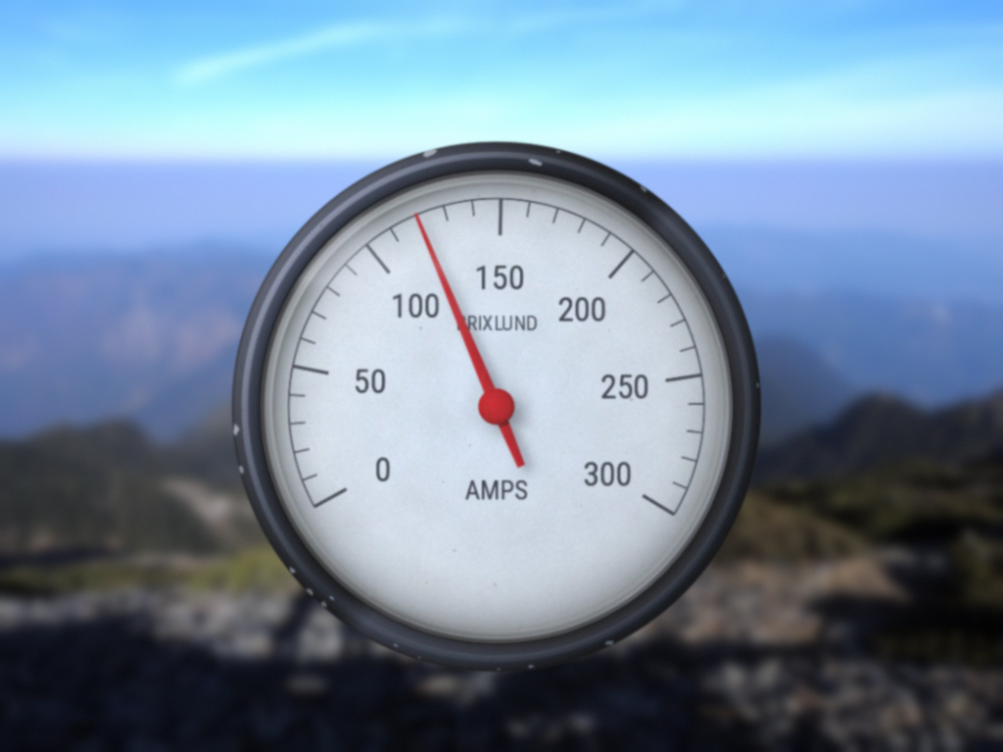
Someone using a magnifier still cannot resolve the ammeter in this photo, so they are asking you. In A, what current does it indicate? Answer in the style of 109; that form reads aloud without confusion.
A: 120
